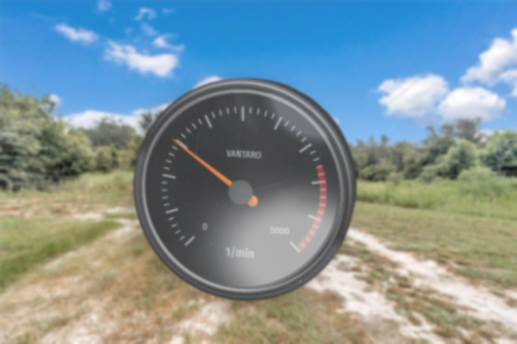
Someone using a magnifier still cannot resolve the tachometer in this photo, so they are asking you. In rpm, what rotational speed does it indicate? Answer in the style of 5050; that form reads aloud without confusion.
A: 1500
